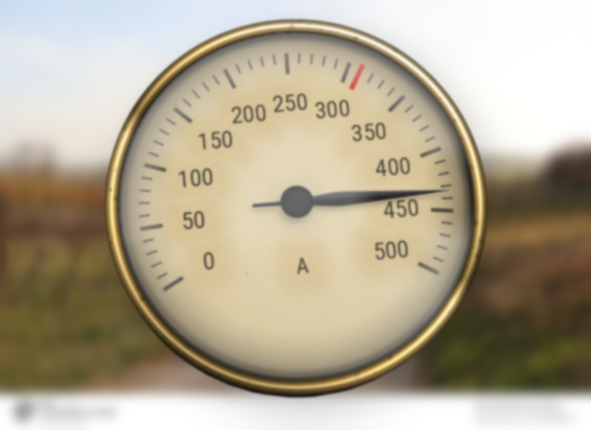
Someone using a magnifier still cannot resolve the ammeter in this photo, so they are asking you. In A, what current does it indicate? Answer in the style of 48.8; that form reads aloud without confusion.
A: 435
